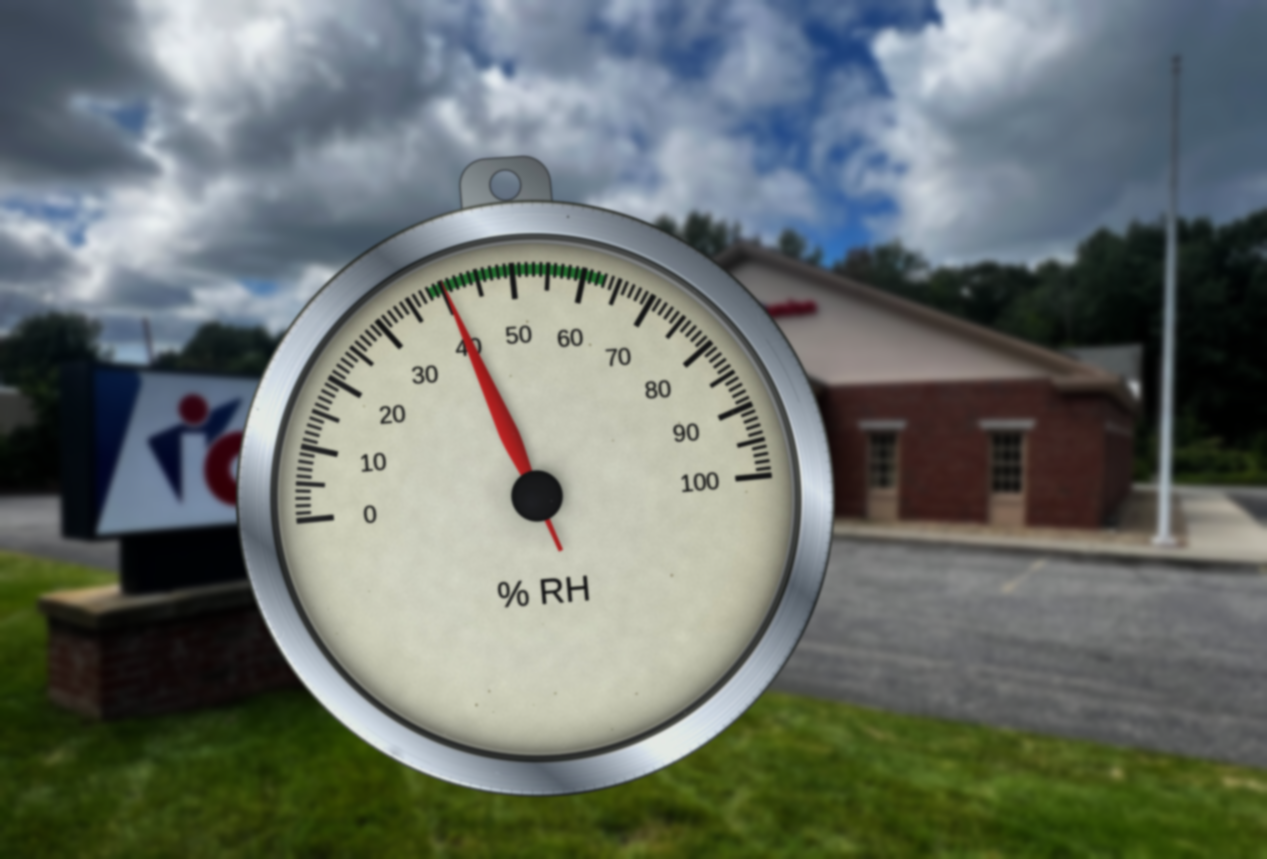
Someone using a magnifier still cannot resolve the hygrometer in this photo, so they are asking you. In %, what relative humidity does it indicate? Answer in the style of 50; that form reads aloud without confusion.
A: 40
